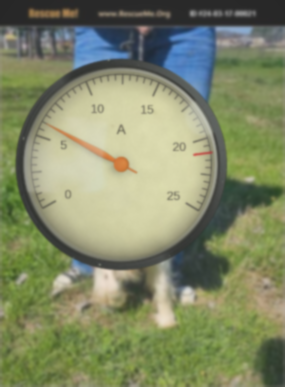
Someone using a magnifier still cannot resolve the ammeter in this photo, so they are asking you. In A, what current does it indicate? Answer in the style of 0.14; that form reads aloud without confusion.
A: 6
